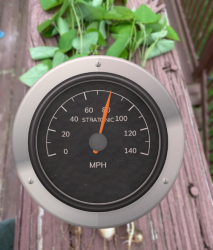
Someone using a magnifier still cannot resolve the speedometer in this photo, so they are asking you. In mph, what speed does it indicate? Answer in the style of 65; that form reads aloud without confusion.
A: 80
